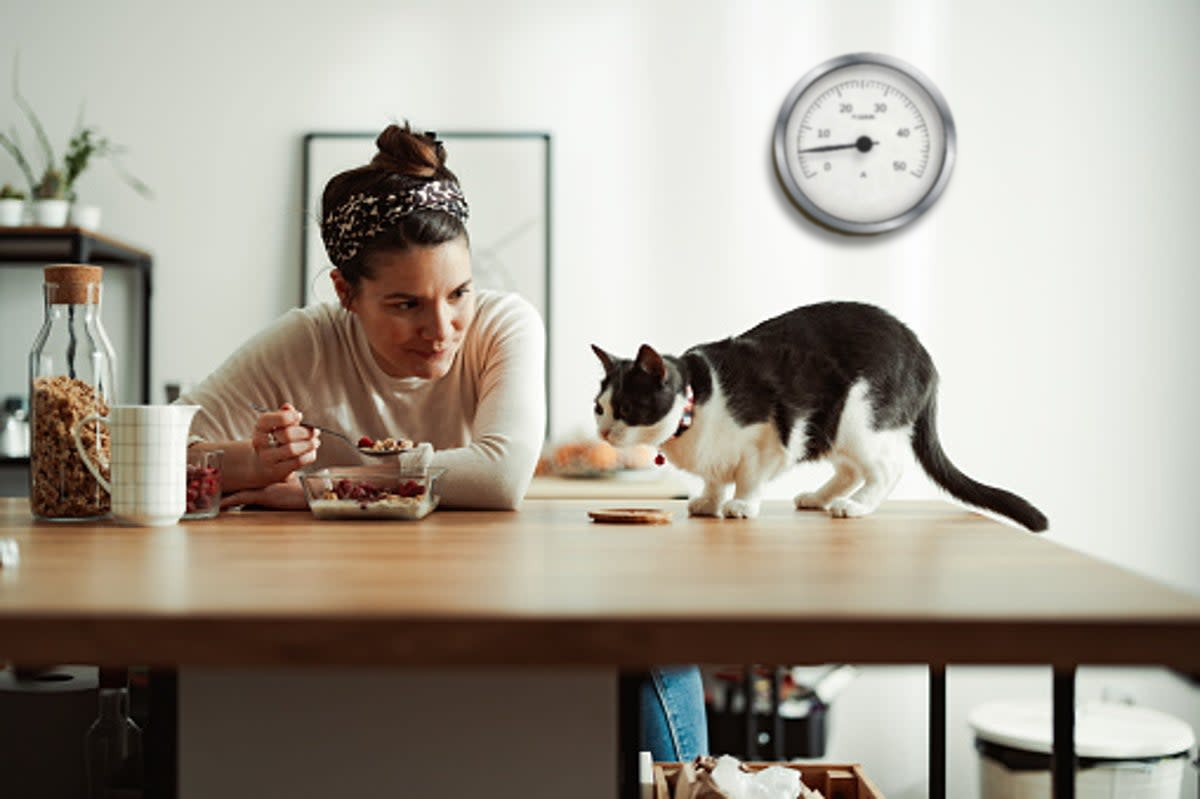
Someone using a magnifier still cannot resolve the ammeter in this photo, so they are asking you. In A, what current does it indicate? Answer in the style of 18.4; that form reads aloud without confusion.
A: 5
